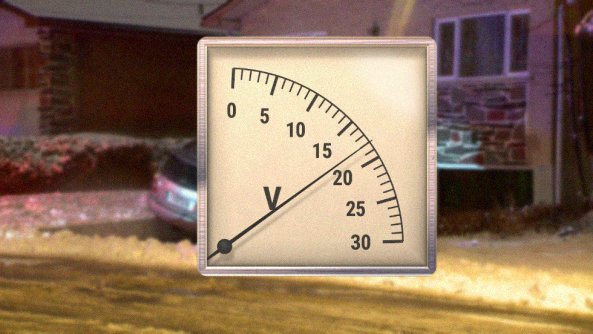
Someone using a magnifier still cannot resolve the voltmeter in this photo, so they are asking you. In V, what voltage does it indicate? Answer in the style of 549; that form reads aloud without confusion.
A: 18
